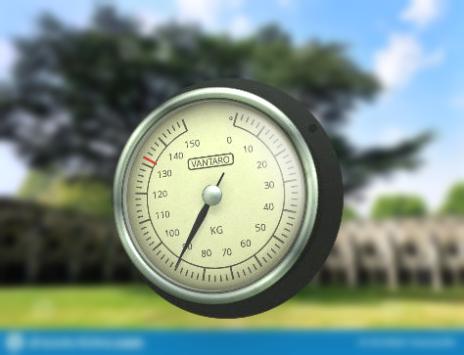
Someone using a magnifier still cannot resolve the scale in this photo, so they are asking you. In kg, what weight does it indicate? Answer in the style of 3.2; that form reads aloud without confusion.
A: 90
